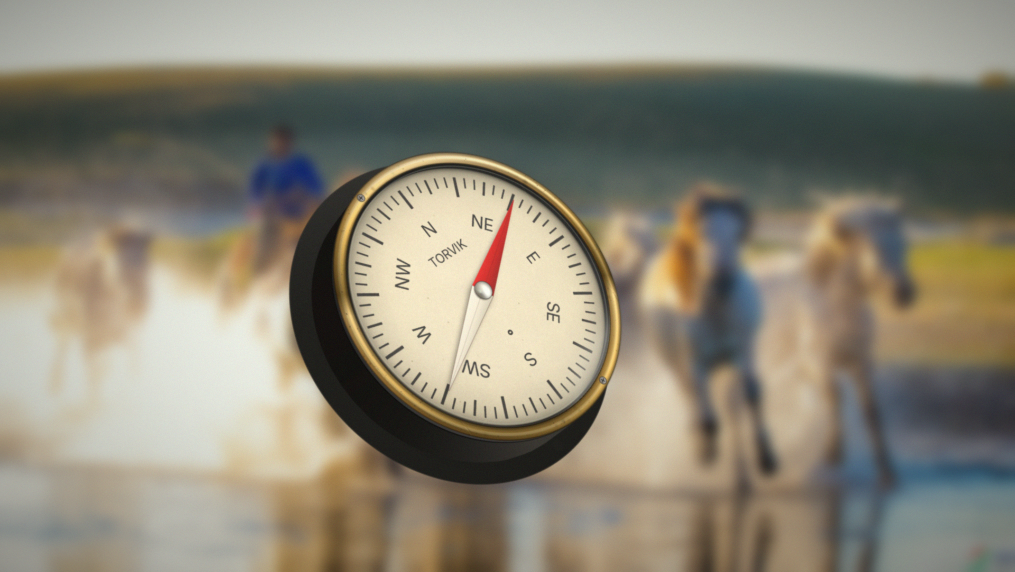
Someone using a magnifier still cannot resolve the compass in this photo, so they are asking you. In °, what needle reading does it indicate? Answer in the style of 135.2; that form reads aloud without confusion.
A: 60
